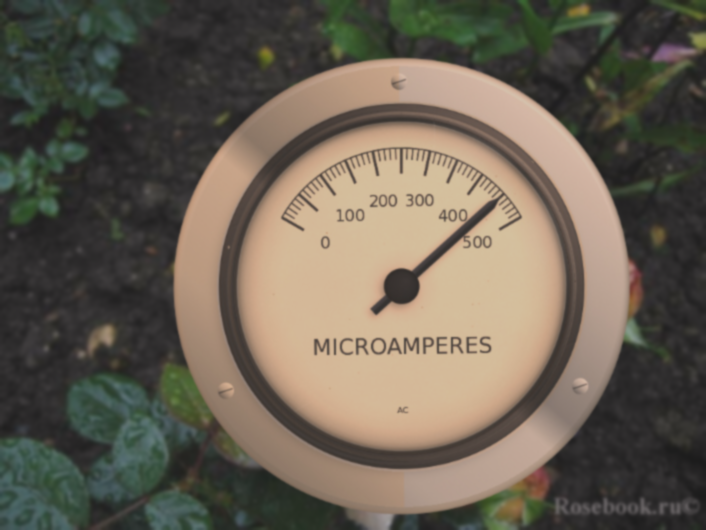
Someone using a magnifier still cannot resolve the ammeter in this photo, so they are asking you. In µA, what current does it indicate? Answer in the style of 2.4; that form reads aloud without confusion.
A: 450
